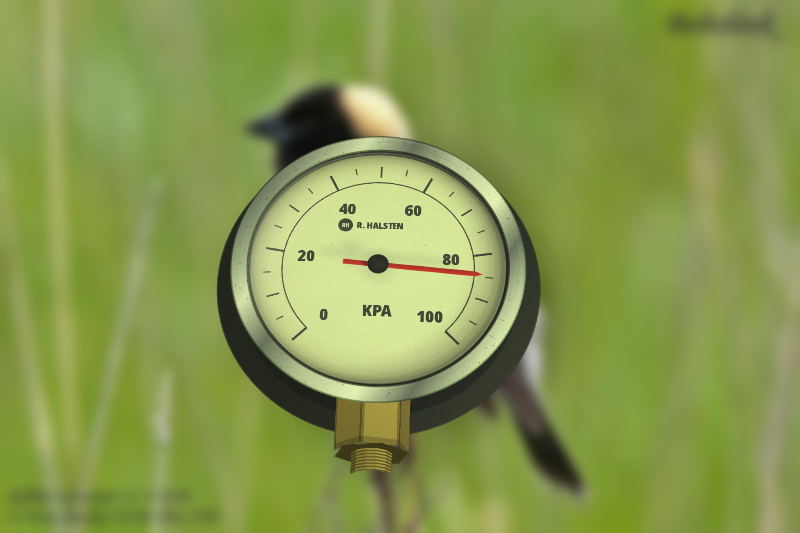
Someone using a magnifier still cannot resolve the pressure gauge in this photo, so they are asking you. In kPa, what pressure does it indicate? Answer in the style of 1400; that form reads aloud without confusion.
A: 85
